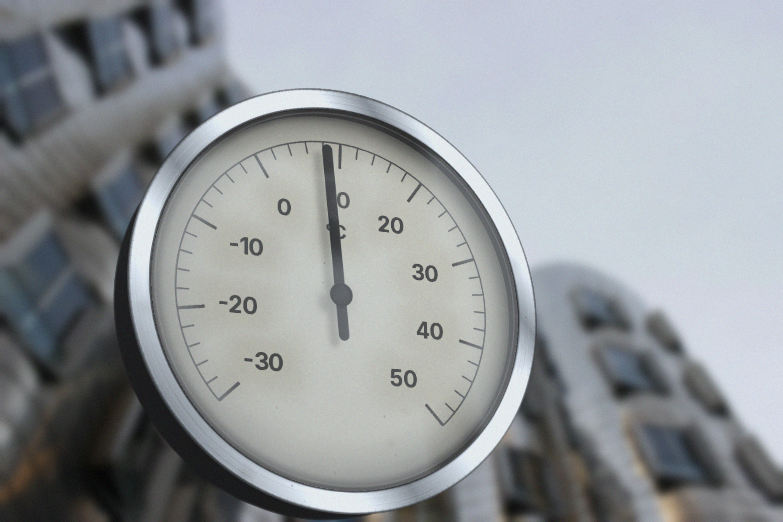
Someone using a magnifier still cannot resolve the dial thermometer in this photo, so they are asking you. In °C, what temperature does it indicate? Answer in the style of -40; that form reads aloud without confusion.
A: 8
